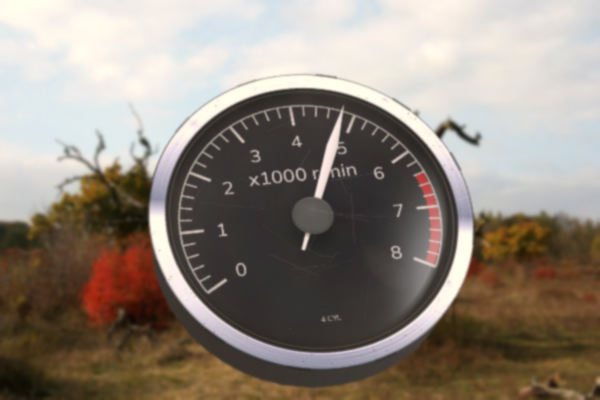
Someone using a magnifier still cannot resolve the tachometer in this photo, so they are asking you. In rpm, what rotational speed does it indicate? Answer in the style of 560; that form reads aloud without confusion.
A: 4800
